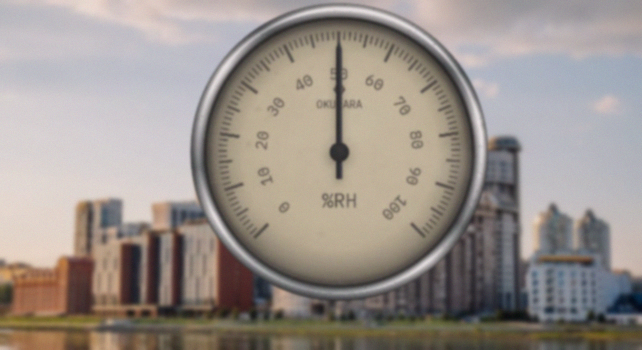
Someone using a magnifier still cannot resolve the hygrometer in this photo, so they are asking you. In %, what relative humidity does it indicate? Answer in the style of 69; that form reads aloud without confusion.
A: 50
